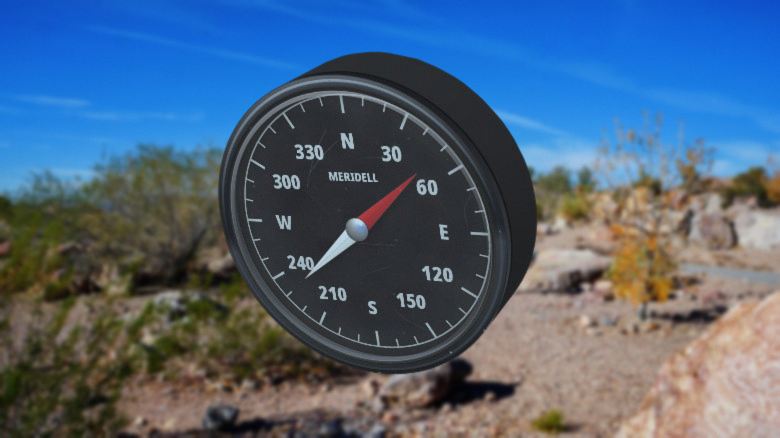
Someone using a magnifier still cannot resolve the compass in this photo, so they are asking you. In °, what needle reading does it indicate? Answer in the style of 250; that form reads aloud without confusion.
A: 50
